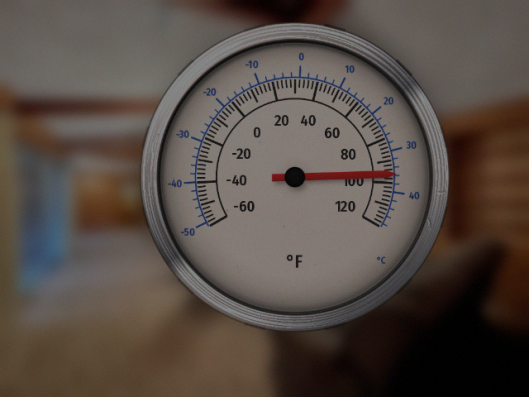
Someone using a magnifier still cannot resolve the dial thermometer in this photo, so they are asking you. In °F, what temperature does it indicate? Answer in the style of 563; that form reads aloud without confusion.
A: 96
